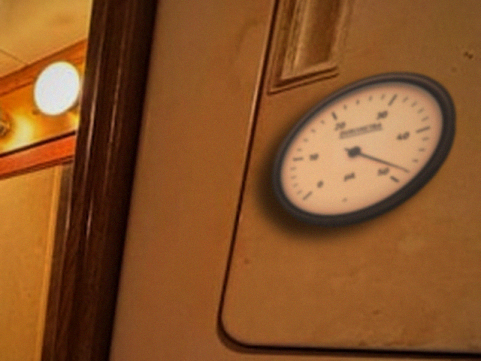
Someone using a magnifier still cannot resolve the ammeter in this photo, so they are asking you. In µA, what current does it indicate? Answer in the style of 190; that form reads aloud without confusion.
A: 48
